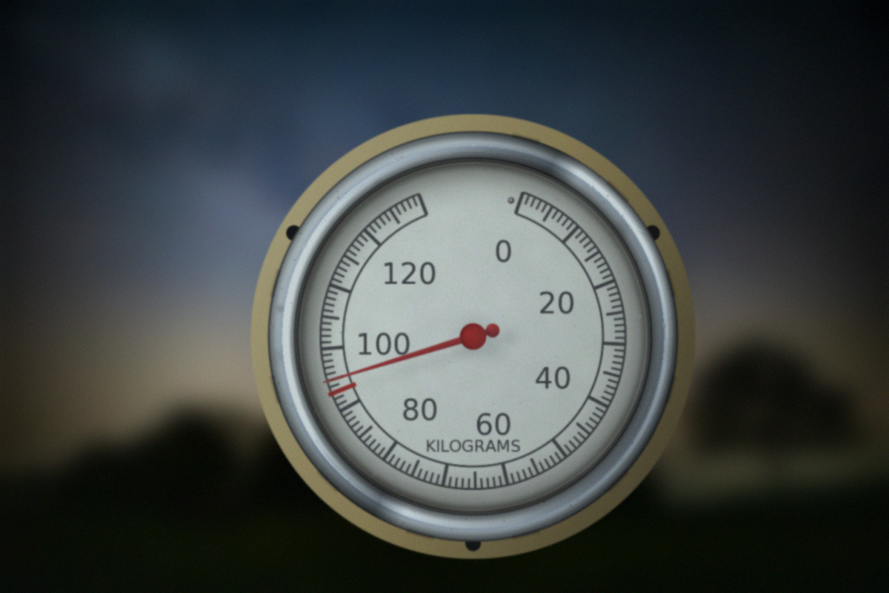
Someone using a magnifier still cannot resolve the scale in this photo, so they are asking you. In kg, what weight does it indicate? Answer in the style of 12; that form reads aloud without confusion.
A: 95
